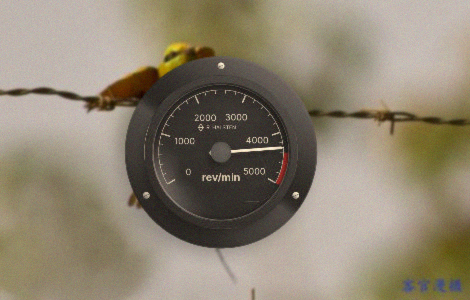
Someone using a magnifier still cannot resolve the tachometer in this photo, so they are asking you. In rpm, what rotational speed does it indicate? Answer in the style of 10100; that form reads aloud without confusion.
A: 4300
